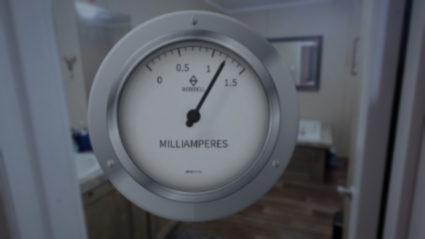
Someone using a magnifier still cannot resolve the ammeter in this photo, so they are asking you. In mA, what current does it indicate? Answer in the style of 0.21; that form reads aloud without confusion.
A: 1.2
